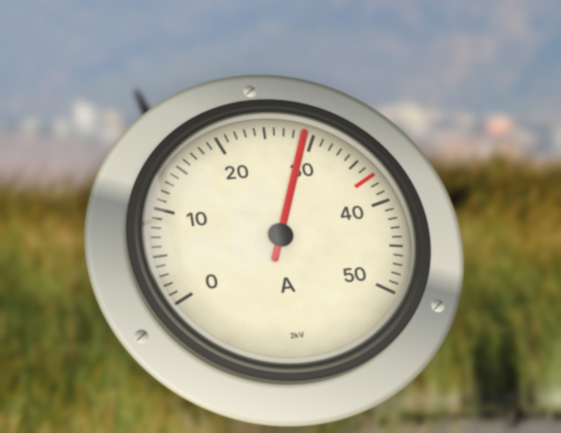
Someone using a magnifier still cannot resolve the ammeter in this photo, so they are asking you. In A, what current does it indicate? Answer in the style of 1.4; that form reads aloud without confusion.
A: 29
